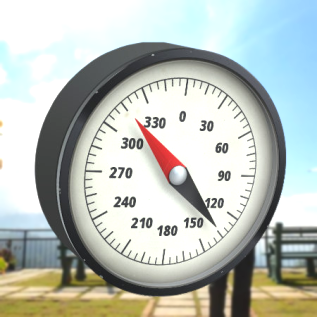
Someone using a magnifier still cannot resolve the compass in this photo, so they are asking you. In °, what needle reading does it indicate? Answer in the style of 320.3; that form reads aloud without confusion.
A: 315
